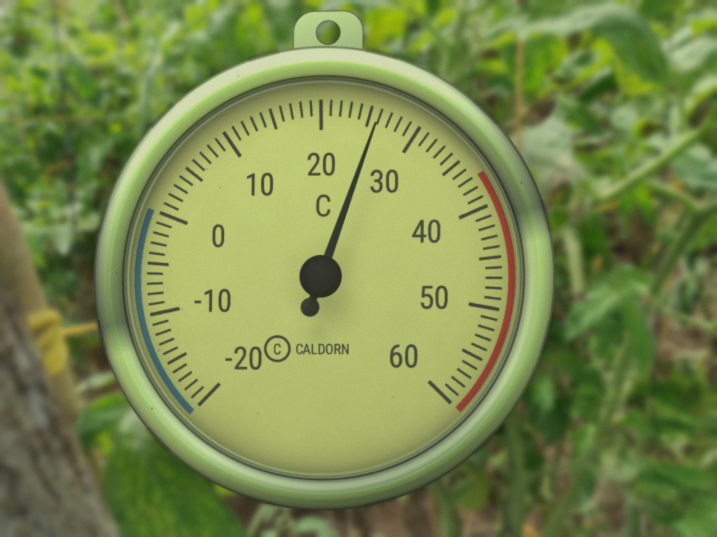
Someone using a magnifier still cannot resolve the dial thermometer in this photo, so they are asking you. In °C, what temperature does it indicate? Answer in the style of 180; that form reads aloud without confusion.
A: 26
